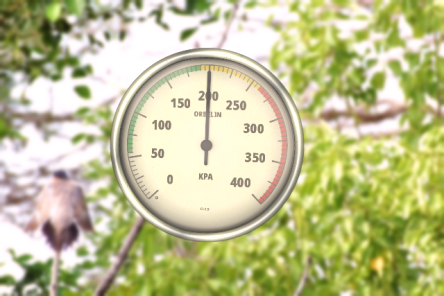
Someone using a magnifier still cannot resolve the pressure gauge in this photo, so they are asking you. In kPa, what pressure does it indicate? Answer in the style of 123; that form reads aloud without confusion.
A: 200
